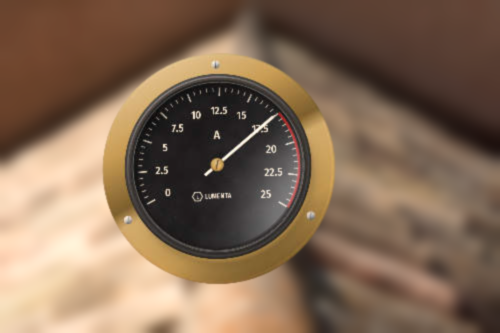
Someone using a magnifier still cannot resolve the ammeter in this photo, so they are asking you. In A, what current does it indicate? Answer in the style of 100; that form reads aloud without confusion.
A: 17.5
